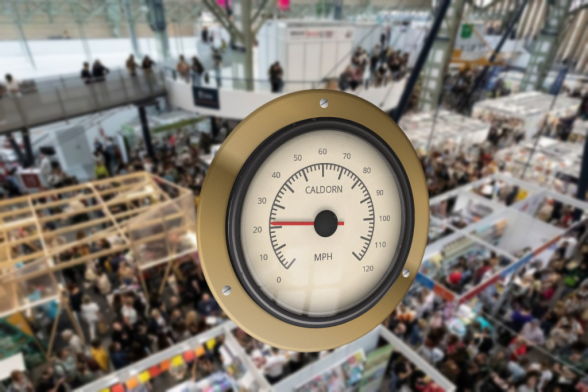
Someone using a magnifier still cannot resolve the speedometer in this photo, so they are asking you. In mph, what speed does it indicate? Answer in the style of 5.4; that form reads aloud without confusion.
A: 22
